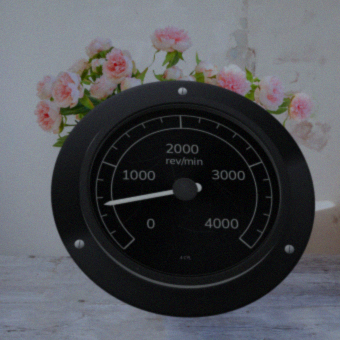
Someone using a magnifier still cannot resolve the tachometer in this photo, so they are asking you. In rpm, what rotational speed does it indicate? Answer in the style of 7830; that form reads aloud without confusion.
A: 500
